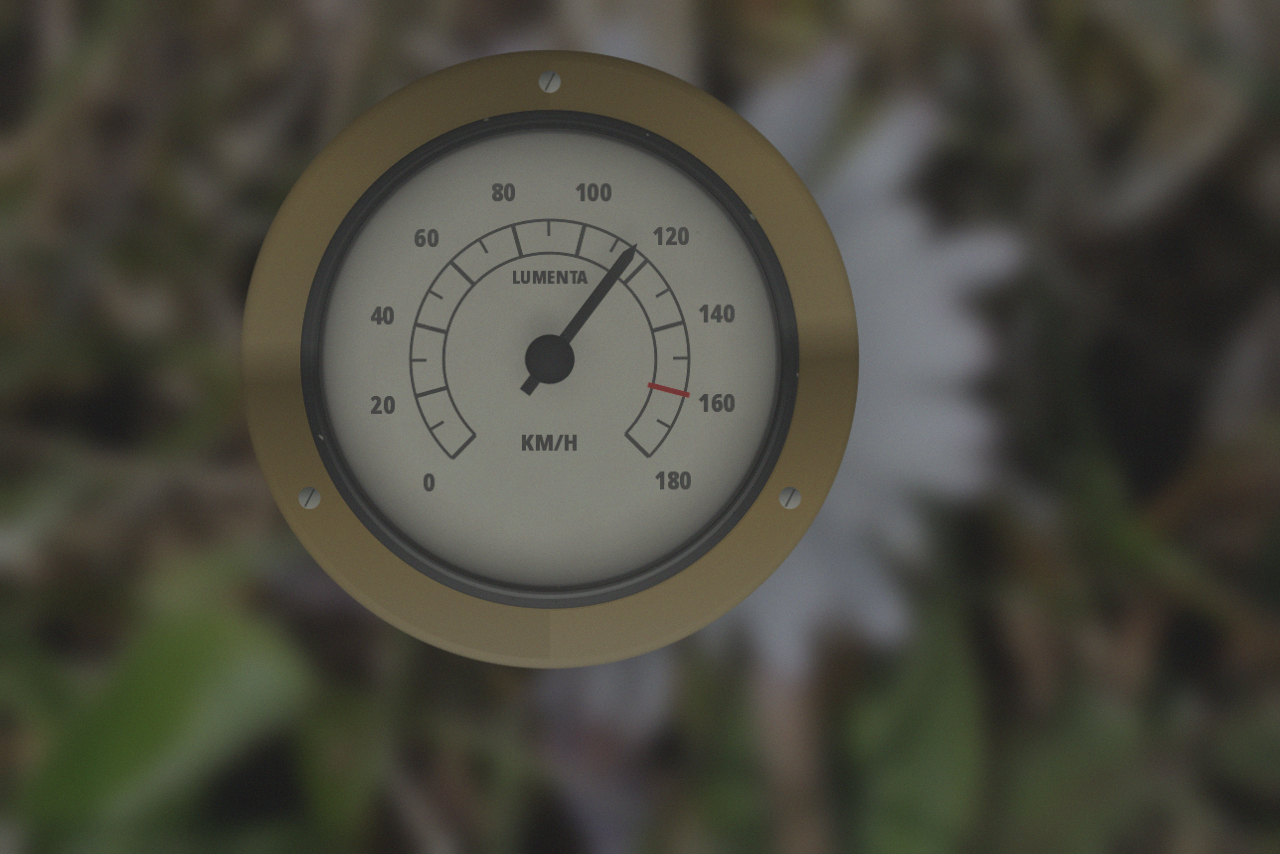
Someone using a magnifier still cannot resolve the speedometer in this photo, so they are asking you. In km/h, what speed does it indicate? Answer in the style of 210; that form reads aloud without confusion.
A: 115
